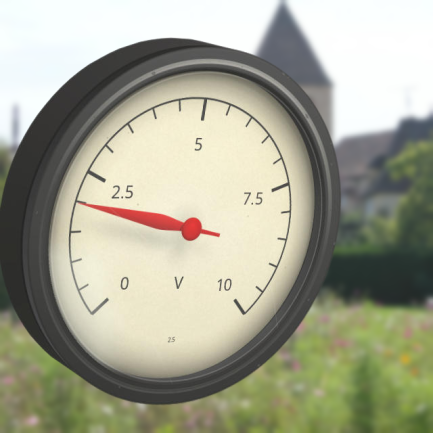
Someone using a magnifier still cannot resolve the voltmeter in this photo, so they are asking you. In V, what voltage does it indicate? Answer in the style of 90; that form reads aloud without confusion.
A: 2
